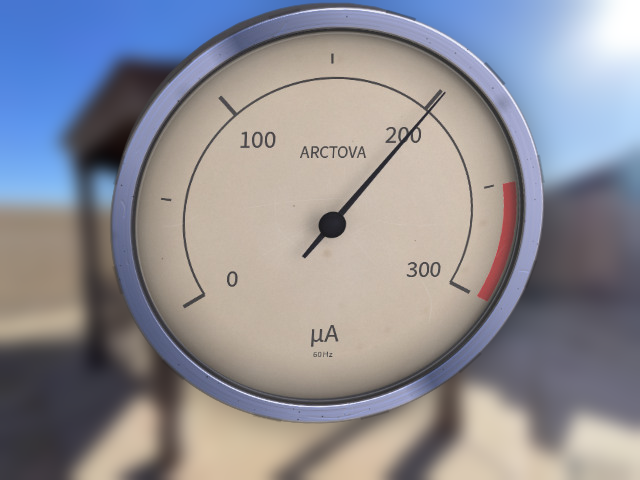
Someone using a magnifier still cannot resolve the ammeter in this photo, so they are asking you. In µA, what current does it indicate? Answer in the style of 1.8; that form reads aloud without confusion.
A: 200
